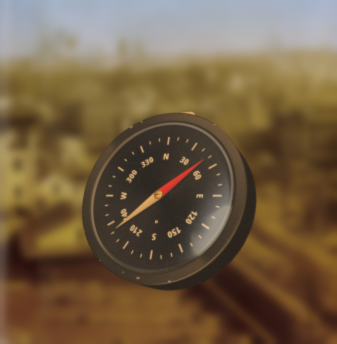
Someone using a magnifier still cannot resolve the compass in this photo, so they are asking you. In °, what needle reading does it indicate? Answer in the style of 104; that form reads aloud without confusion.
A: 50
